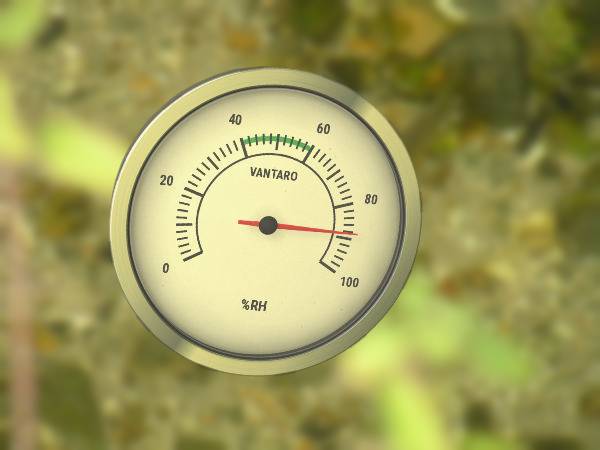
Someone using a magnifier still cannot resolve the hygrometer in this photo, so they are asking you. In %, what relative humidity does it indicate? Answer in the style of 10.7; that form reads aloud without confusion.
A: 88
